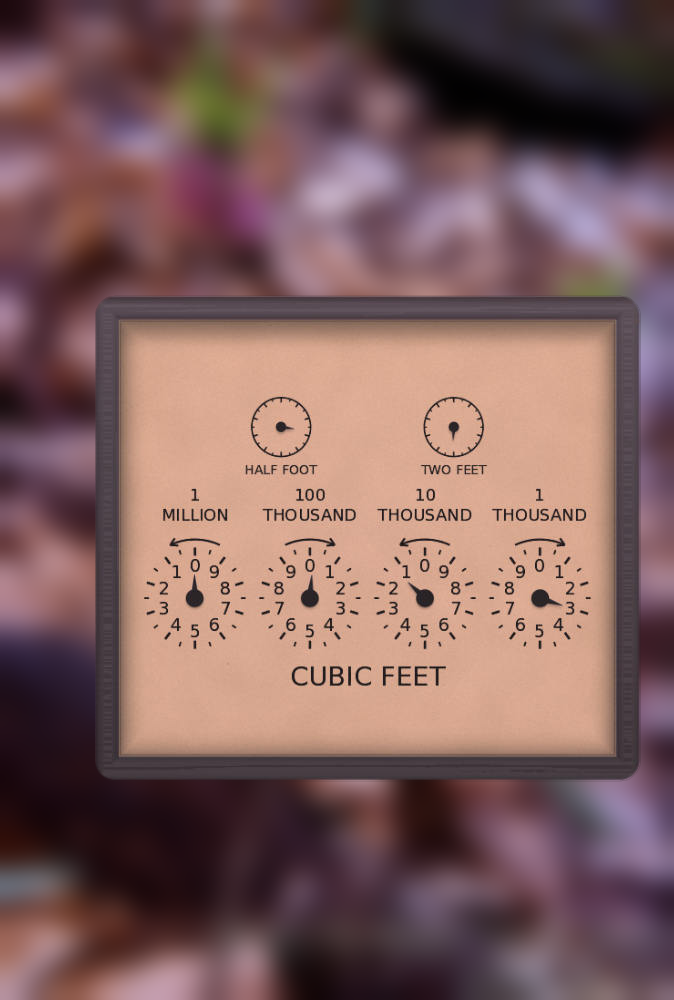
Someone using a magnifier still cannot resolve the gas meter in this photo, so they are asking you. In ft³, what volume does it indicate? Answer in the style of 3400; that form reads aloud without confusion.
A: 1300
